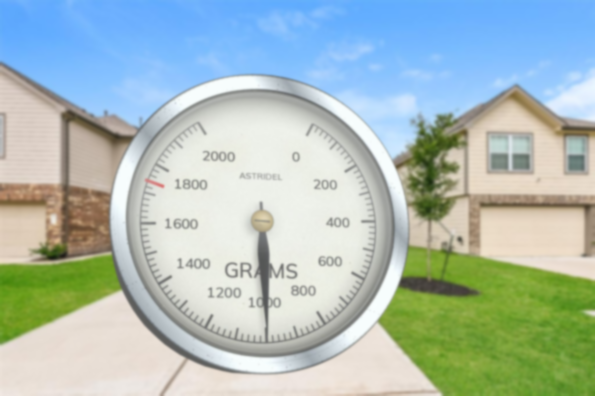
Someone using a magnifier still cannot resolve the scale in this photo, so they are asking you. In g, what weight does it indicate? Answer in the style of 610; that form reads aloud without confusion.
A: 1000
